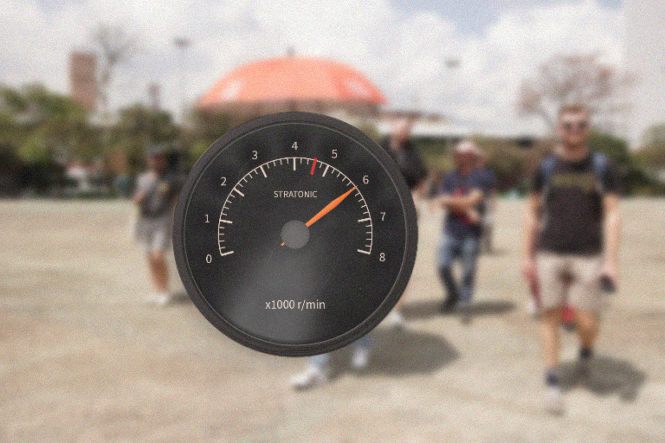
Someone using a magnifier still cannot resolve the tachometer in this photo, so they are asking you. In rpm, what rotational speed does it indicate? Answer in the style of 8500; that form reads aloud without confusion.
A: 6000
